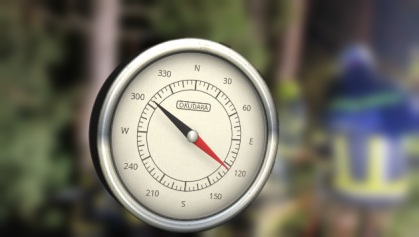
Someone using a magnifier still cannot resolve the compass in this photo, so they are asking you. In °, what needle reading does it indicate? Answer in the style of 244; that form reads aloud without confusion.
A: 125
